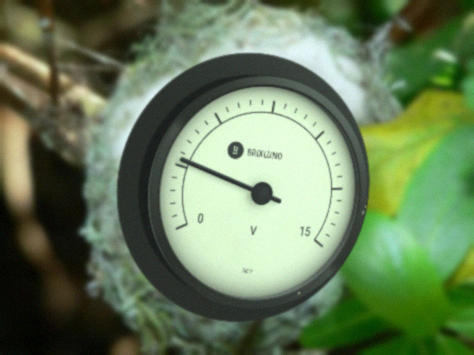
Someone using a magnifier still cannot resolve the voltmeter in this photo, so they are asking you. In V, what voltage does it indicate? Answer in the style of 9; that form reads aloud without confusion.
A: 2.75
